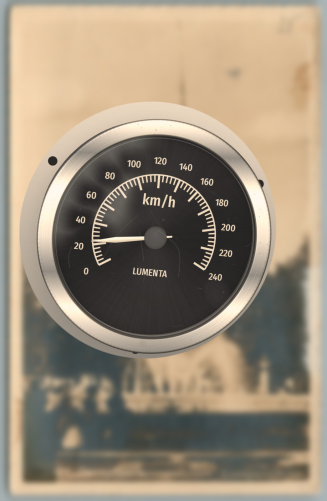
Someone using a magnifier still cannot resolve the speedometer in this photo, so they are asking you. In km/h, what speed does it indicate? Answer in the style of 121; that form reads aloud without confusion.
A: 24
